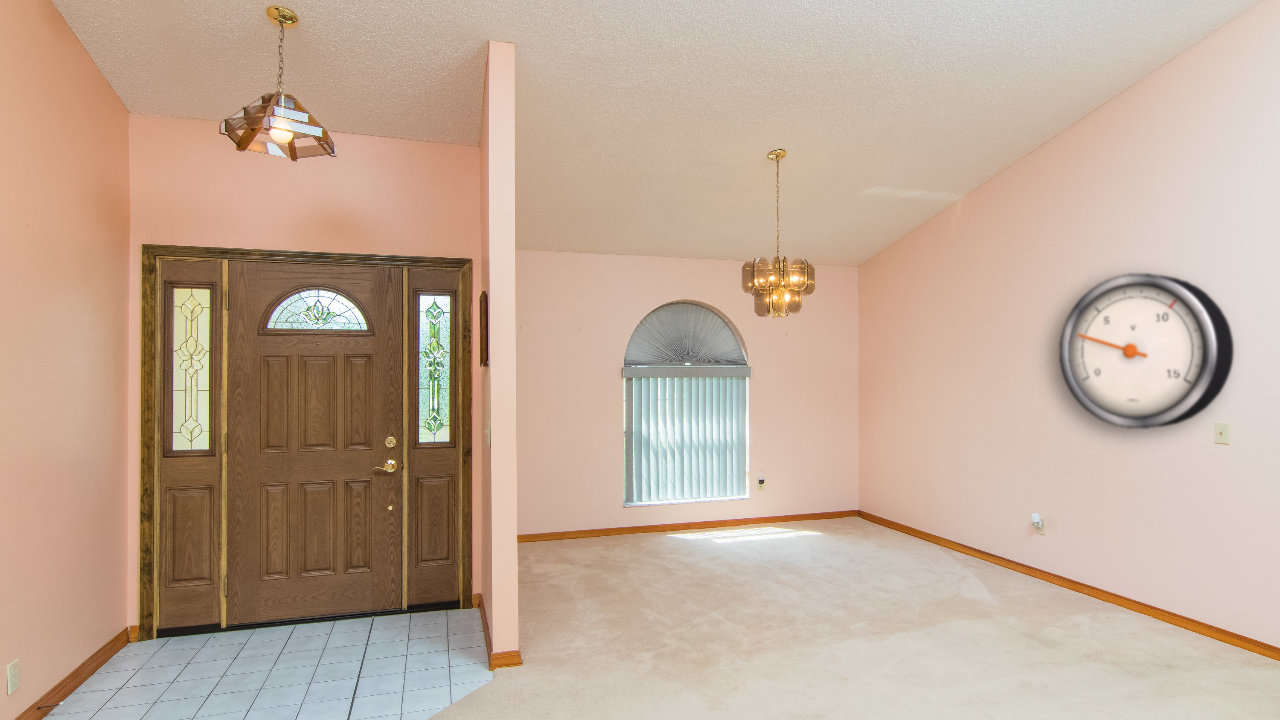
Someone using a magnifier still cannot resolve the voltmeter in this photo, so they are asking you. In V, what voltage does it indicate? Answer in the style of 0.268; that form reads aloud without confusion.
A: 3
